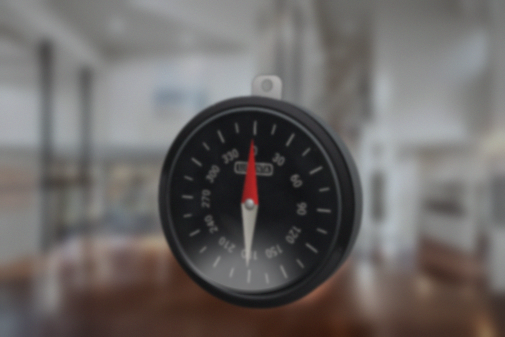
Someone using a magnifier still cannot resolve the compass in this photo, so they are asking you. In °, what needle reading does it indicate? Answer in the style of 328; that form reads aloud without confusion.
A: 0
